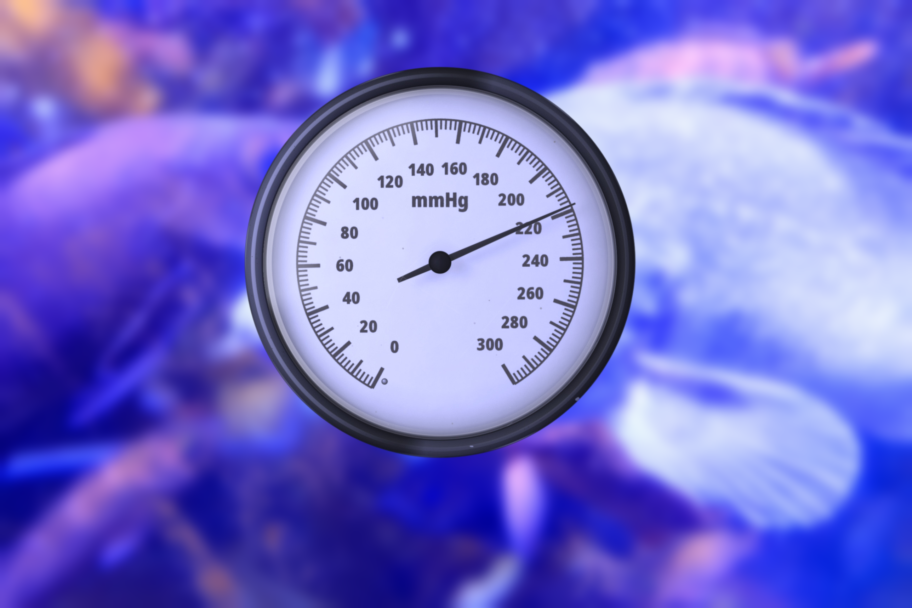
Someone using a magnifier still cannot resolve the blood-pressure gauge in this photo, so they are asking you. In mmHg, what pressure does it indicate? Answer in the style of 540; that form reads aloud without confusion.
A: 218
